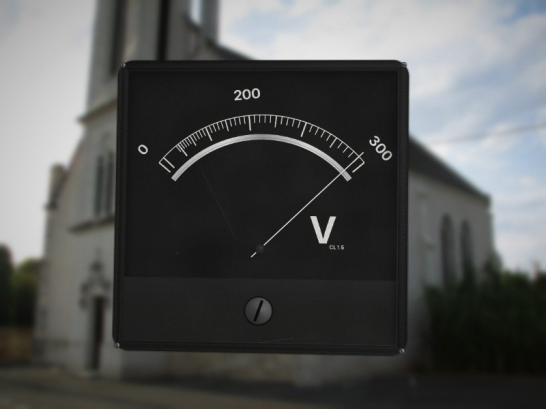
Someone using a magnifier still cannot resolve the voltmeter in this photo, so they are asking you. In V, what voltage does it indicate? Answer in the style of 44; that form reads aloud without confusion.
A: 295
